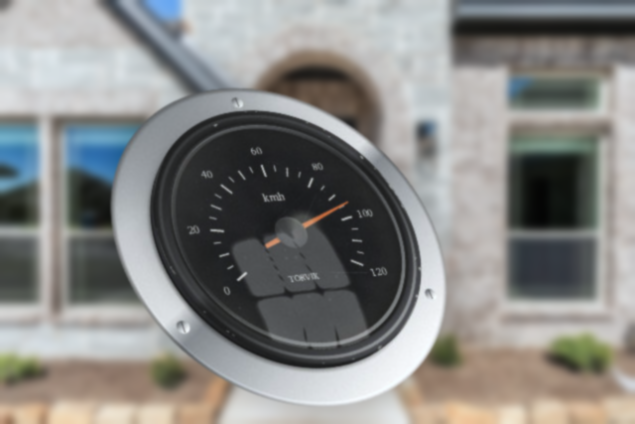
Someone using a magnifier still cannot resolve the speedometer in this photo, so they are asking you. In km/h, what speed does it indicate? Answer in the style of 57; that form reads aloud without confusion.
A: 95
